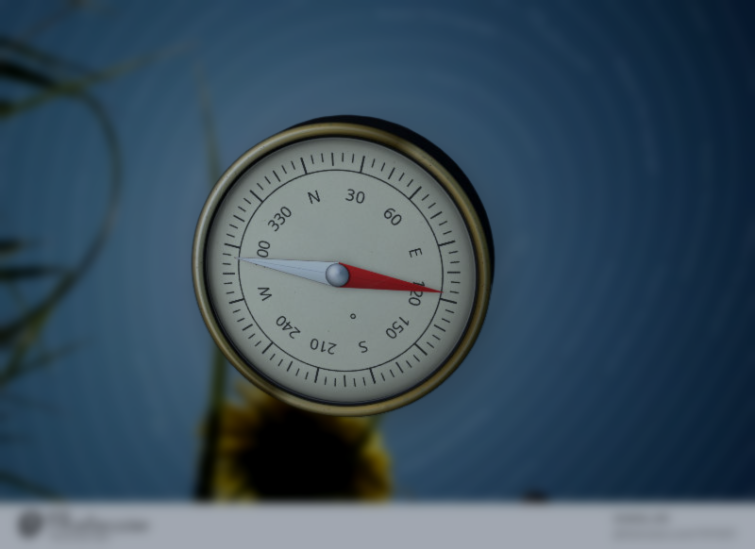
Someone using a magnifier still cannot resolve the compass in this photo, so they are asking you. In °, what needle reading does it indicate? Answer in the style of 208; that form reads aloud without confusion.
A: 115
